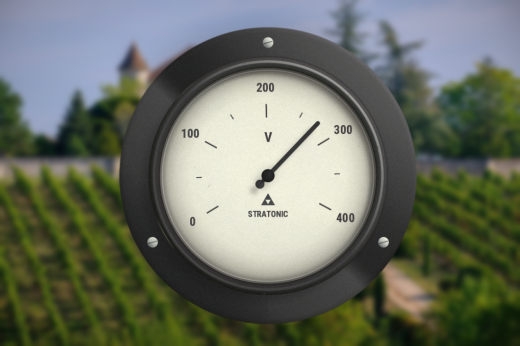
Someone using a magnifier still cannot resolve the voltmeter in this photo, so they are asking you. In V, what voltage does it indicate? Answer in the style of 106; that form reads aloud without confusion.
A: 275
